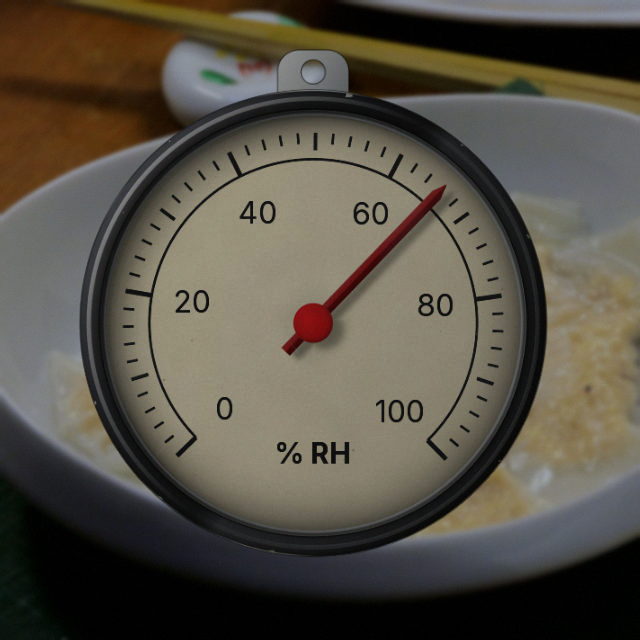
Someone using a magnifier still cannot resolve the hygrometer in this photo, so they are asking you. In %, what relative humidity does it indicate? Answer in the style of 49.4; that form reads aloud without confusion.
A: 66
